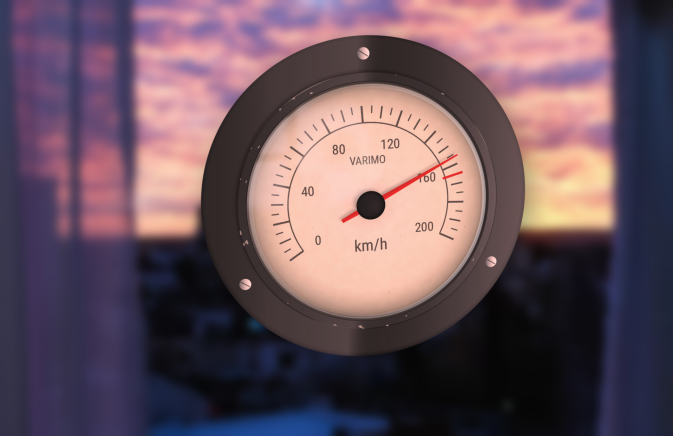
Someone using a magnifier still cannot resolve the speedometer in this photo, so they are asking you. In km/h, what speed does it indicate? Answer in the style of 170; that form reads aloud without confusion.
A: 155
